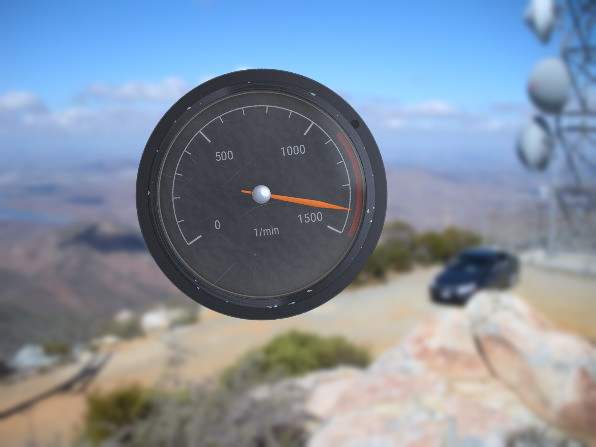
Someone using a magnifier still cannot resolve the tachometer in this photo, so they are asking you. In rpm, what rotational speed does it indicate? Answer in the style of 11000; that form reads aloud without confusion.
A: 1400
